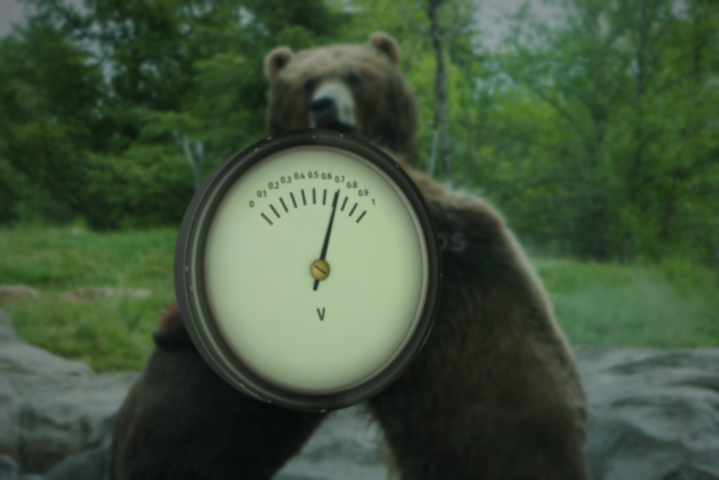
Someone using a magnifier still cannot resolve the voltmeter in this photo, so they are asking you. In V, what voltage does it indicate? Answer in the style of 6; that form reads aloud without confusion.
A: 0.7
